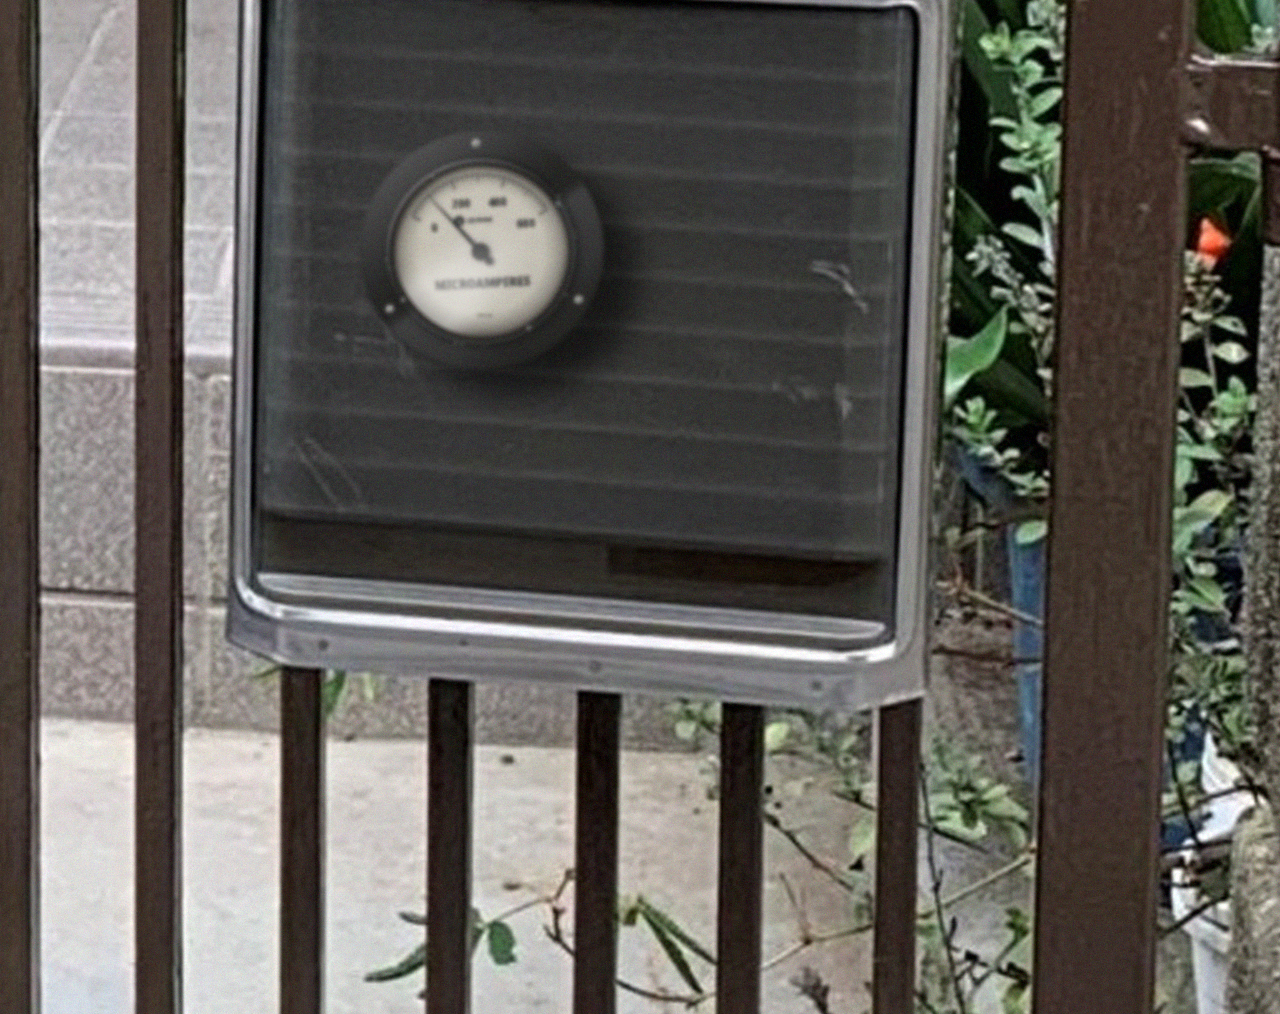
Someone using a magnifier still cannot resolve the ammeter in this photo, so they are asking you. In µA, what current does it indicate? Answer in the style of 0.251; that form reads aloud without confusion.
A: 100
